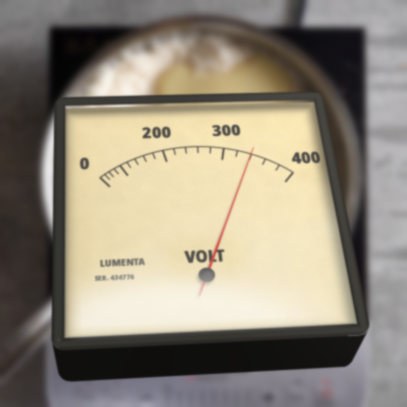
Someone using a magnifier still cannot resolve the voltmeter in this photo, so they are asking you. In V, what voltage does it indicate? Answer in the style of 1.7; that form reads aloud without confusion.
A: 340
